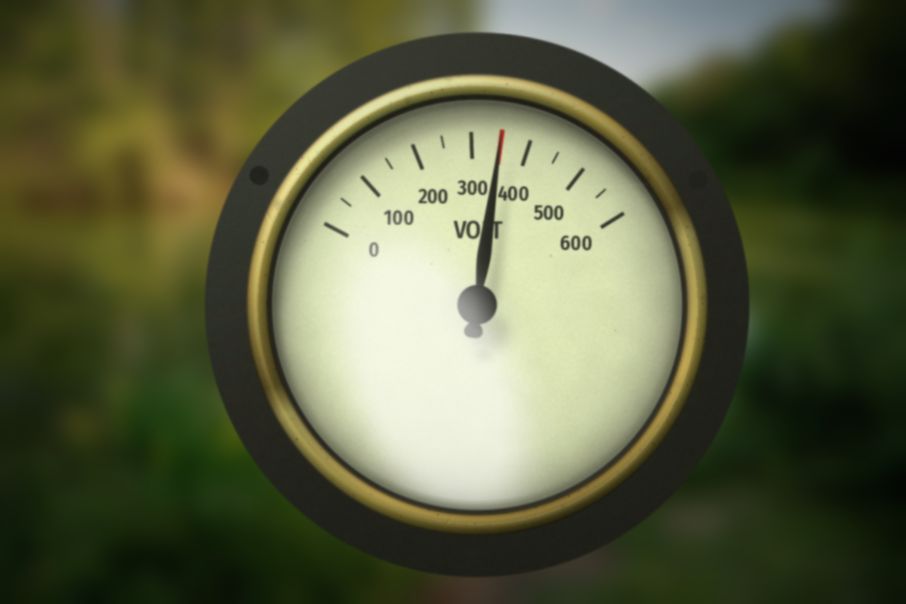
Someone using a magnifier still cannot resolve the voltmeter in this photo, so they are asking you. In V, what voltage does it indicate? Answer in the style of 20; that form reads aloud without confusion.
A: 350
